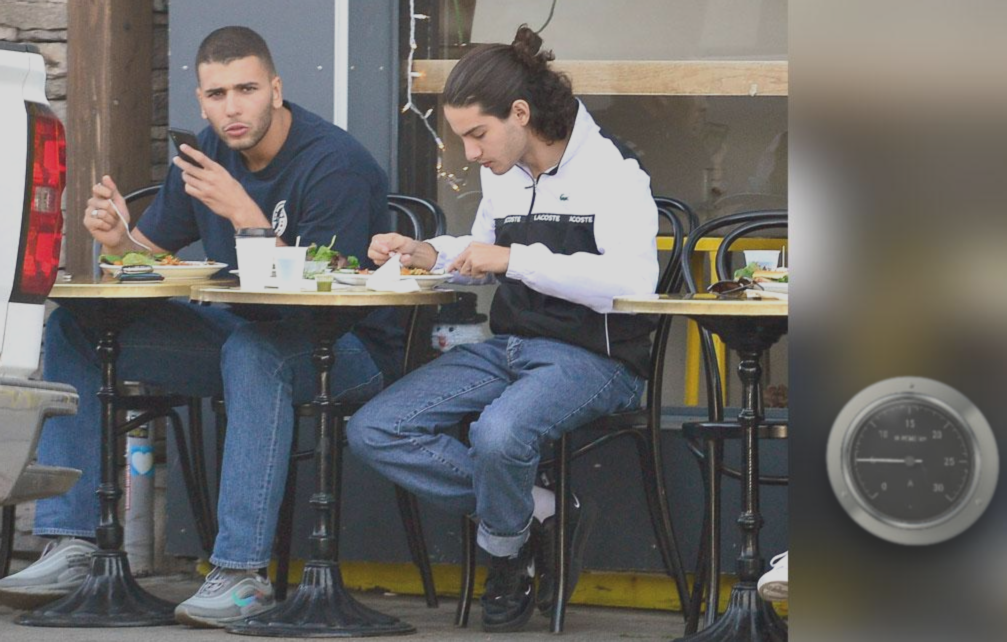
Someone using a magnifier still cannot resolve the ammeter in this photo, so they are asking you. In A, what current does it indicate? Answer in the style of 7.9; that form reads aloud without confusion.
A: 5
